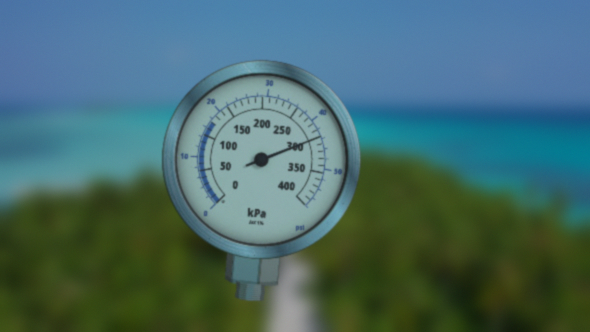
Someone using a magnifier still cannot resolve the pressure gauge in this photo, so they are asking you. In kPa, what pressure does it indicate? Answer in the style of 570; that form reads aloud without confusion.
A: 300
